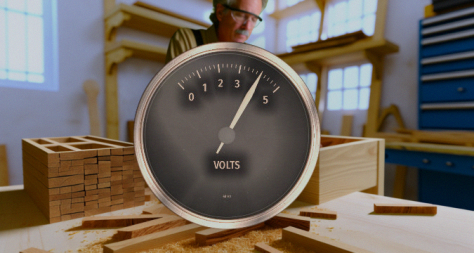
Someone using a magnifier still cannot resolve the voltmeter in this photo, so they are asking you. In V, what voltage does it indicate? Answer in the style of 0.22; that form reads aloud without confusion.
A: 4
